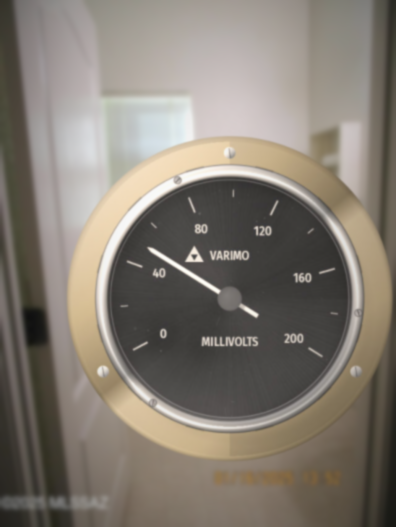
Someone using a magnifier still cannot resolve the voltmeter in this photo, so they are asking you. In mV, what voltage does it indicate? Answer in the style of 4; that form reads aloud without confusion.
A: 50
